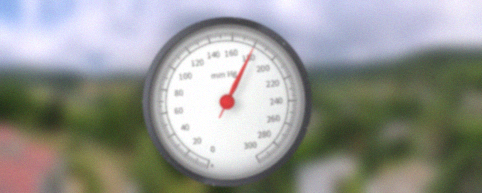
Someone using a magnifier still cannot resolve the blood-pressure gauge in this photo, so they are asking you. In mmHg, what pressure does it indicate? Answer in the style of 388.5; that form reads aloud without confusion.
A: 180
